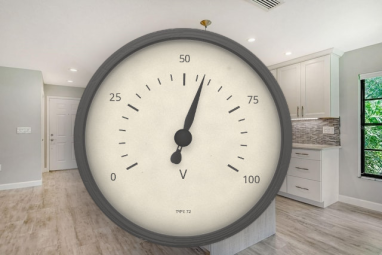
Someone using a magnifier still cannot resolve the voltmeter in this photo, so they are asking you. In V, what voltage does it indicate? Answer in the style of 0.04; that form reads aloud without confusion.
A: 57.5
